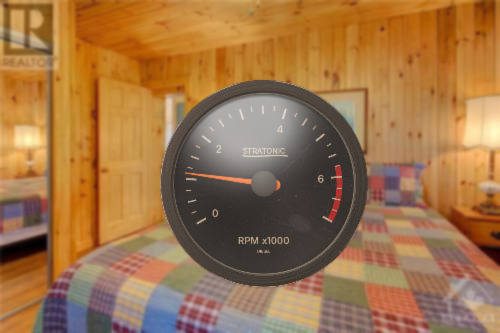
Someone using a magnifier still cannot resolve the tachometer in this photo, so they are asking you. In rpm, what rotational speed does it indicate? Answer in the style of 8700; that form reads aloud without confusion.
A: 1125
